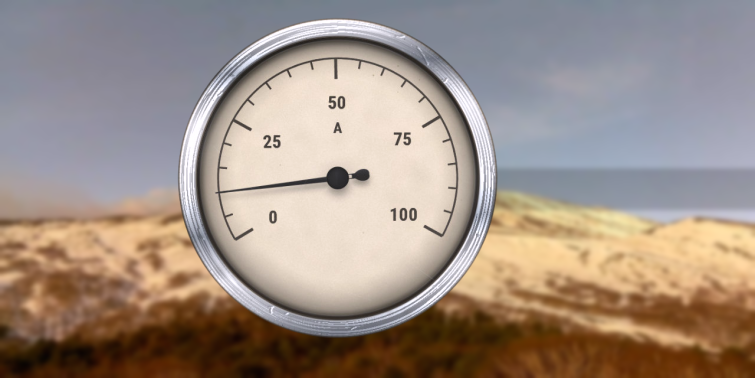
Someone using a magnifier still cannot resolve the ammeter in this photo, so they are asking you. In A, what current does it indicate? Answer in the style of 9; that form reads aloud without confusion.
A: 10
